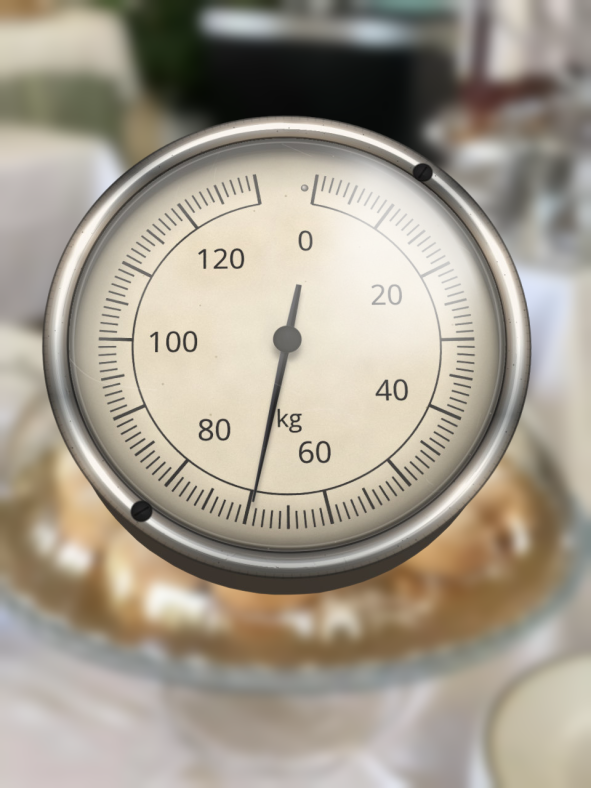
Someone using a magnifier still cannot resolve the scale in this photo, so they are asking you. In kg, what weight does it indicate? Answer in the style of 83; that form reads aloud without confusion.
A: 69.5
